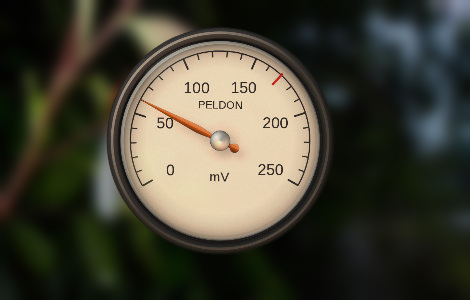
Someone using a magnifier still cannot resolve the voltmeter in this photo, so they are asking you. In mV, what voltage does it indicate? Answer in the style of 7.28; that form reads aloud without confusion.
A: 60
